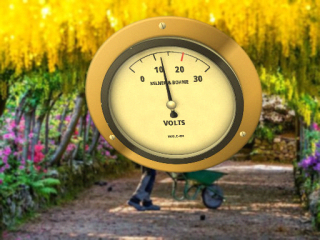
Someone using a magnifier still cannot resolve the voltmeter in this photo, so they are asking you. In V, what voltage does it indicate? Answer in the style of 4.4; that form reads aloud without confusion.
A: 12.5
